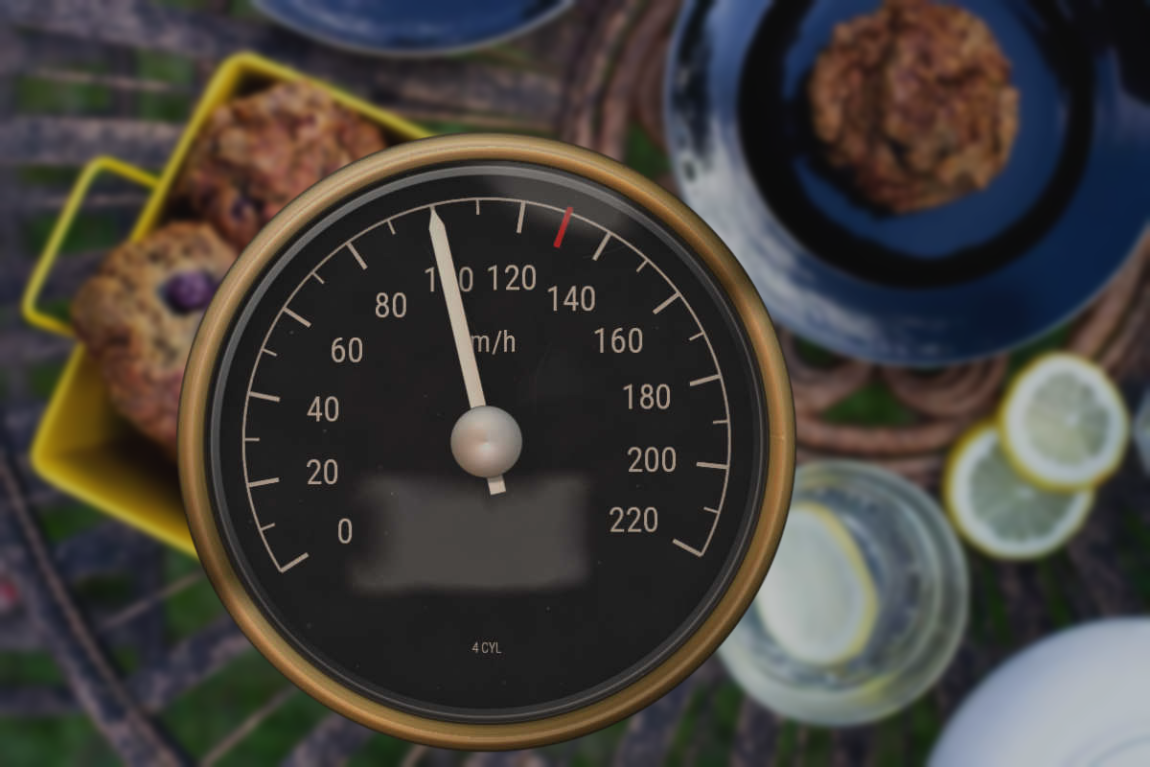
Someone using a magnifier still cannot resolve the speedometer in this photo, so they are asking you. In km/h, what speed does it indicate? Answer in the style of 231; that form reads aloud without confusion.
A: 100
